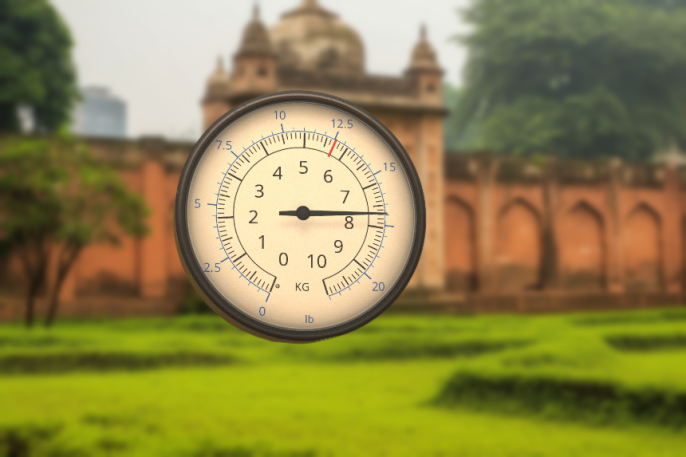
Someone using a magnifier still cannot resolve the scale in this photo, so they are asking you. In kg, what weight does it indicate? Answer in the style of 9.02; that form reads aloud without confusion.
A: 7.7
